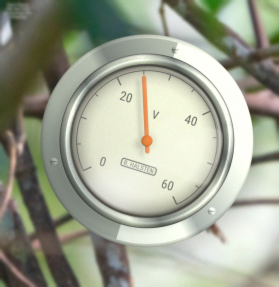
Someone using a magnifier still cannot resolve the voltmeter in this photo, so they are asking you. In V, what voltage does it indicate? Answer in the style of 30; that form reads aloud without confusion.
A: 25
